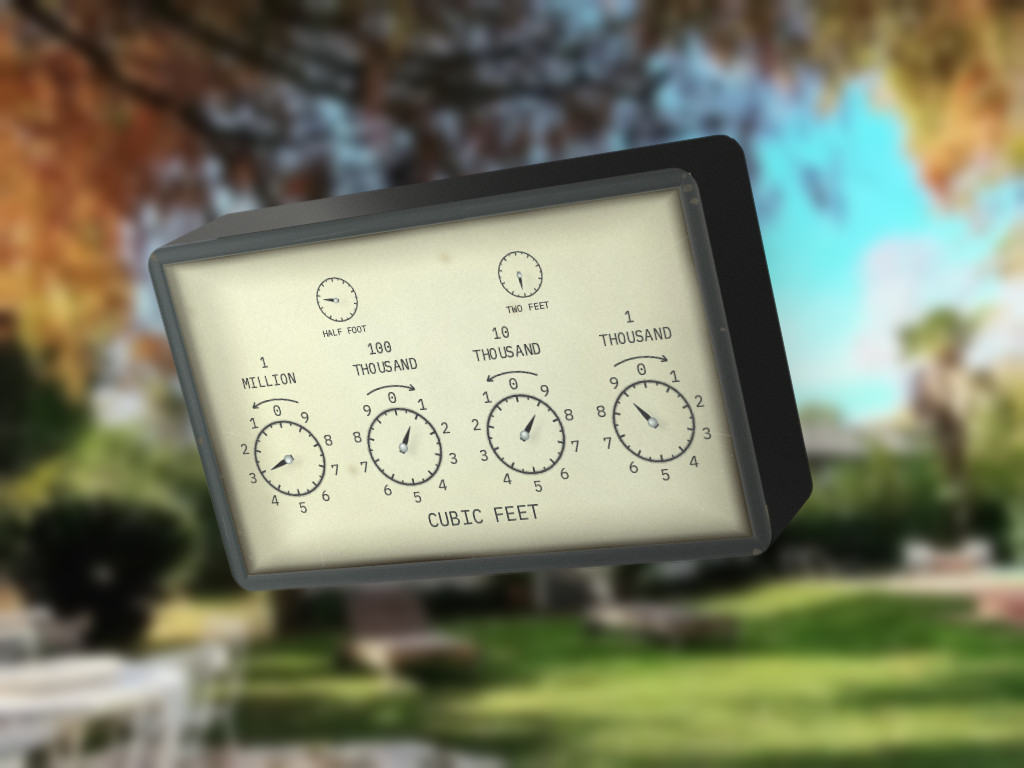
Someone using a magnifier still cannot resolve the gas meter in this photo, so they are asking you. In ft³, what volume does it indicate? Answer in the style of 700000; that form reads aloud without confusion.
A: 308900
